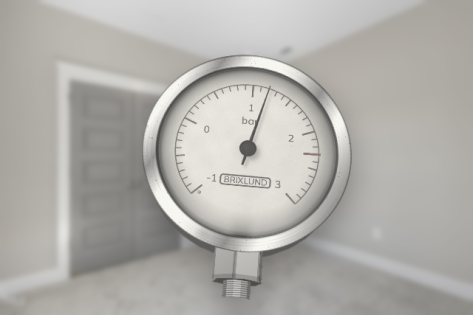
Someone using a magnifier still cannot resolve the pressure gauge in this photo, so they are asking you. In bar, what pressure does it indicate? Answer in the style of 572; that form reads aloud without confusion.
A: 1.2
